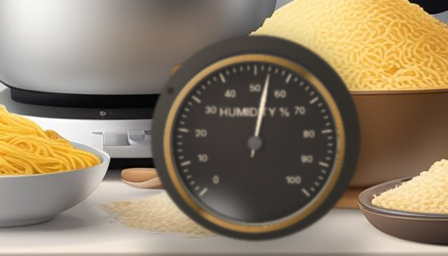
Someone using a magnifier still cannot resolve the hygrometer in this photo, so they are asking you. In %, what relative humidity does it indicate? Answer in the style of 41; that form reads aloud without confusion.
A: 54
